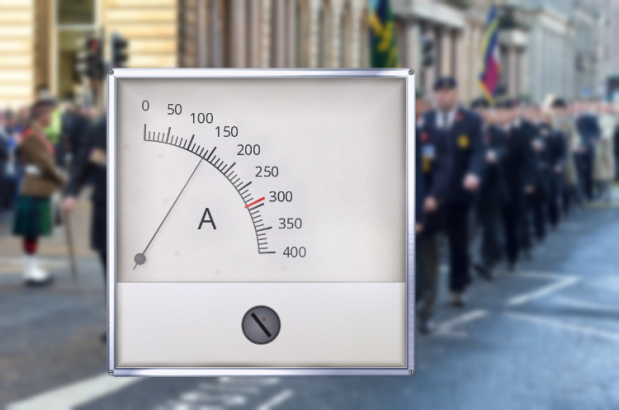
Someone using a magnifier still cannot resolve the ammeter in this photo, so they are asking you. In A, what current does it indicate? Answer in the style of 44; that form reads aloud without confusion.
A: 140
